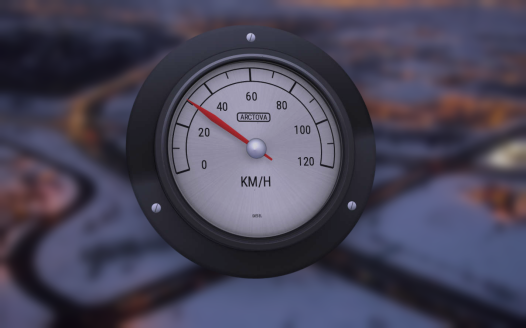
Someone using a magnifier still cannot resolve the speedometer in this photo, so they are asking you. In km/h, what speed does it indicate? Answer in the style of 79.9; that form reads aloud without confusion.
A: 30
